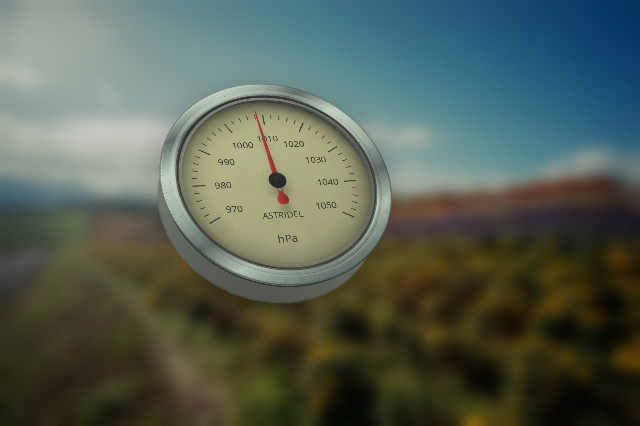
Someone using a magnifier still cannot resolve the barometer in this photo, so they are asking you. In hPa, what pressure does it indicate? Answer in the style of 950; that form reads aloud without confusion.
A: 1008
